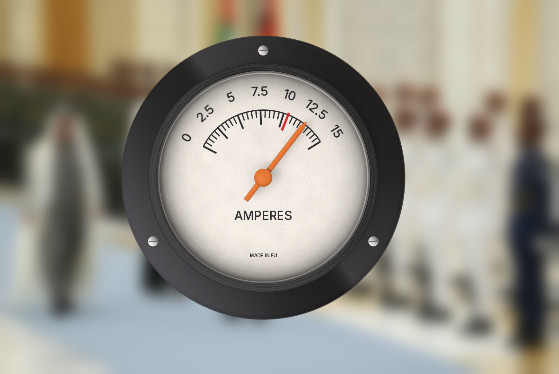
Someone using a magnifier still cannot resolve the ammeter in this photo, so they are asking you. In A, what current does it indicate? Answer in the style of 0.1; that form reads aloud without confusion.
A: 12.5
